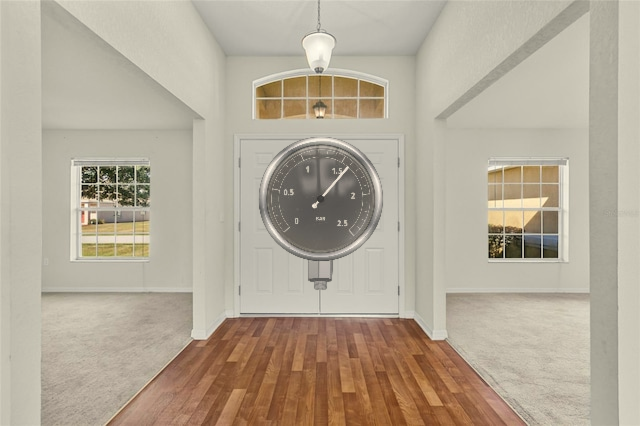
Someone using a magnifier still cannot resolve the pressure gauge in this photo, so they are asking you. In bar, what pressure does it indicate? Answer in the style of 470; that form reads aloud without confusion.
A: 1.6
